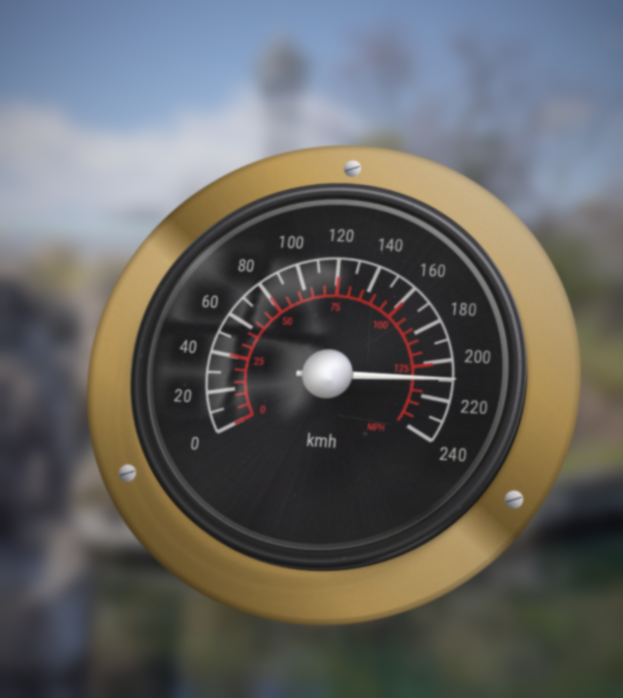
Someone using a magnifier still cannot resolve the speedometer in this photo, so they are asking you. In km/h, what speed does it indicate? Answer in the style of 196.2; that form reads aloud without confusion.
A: 210
